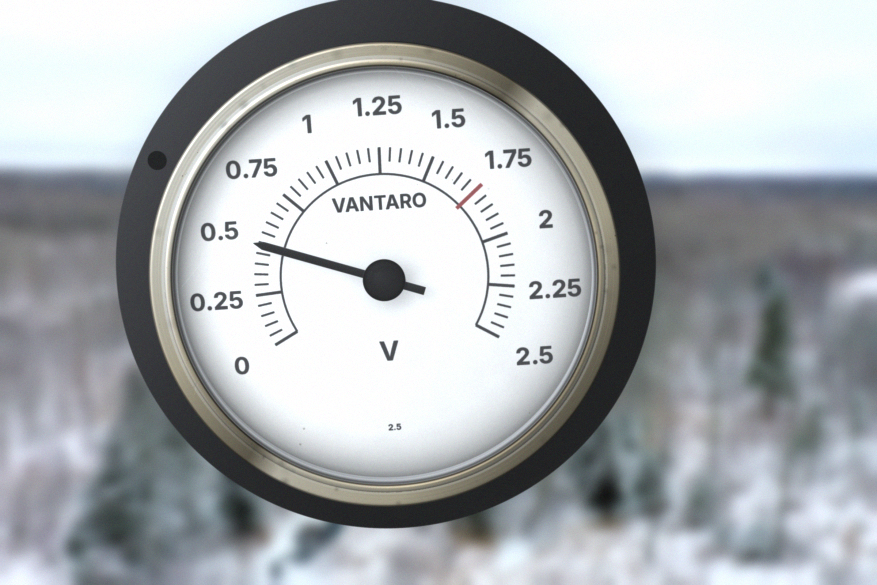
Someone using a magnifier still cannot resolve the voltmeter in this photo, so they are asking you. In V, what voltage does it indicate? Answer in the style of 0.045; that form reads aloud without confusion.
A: 0.5
